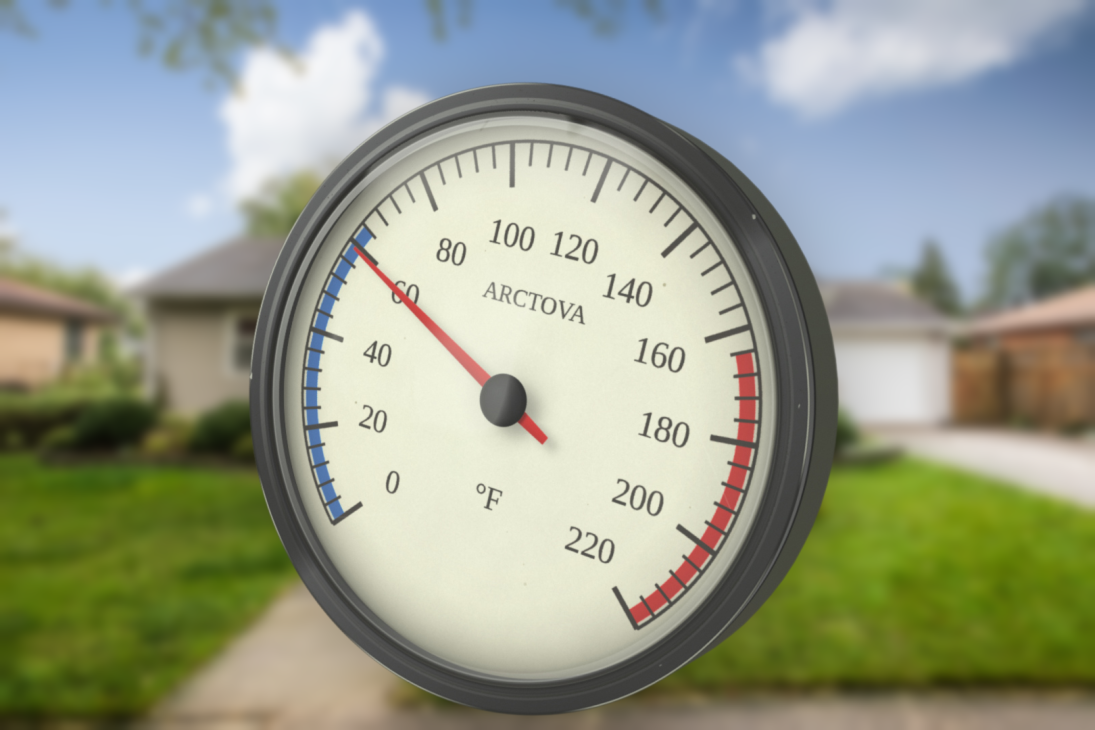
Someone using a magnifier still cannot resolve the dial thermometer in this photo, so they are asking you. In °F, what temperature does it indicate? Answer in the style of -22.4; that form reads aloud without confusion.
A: 60
